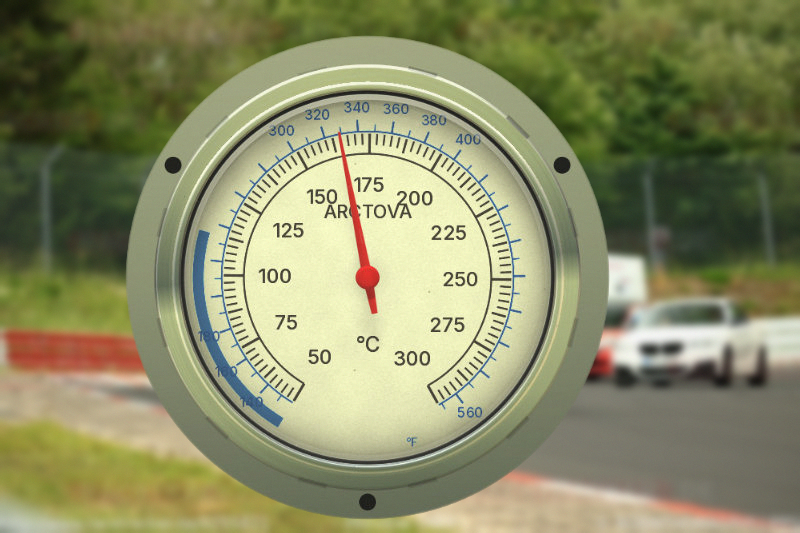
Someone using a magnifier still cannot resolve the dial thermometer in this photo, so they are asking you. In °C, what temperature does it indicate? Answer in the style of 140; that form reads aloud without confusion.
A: 165
